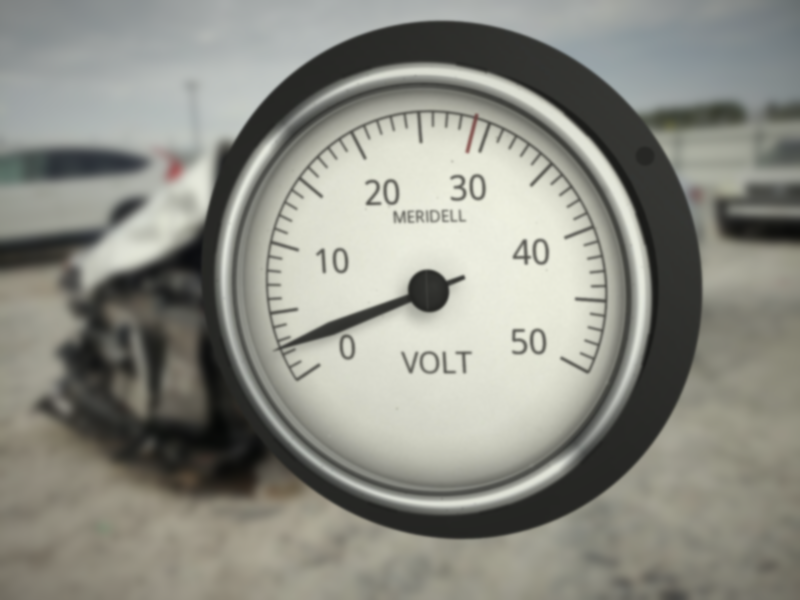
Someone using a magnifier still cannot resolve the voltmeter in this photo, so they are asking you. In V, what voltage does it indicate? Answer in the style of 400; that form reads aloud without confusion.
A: 2.5
